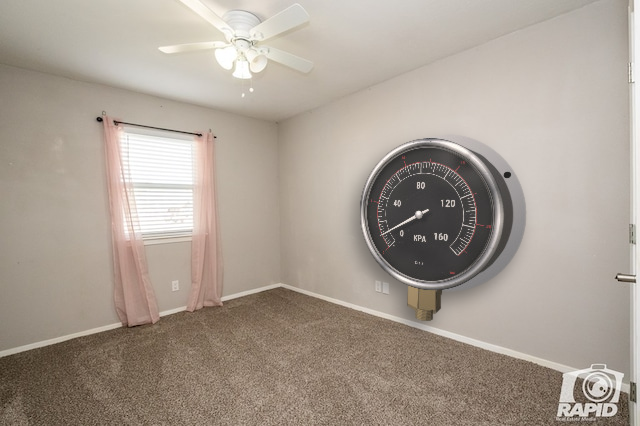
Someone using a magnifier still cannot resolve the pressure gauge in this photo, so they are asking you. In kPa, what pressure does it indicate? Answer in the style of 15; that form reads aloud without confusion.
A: 10
